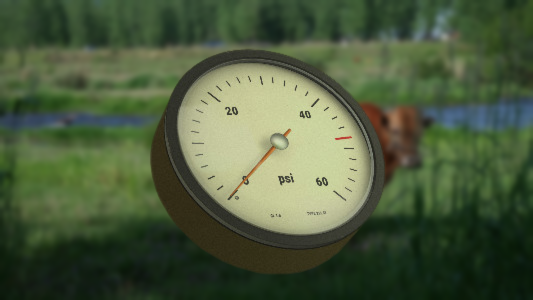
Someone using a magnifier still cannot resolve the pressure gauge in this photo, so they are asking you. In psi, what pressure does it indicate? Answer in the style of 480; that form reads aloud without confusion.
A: 0
